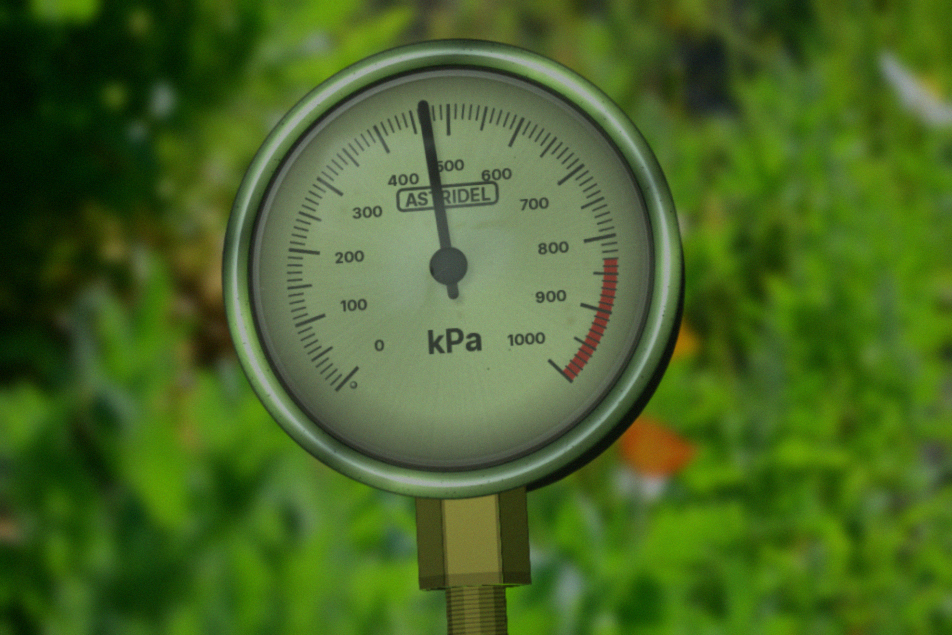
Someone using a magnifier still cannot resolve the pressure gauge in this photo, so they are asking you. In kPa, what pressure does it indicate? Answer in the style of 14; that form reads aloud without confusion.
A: 470
